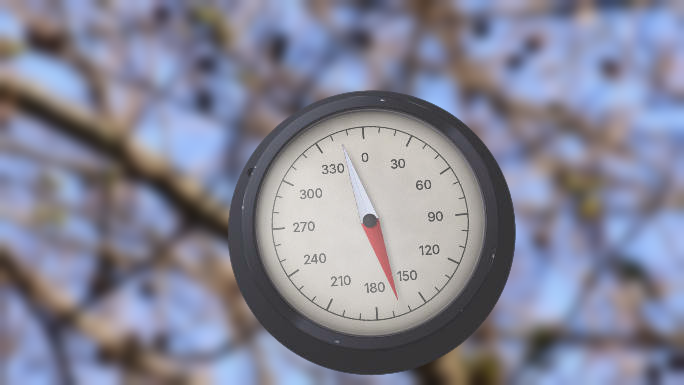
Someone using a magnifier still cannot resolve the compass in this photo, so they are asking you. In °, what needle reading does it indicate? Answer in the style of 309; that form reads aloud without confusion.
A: 165
